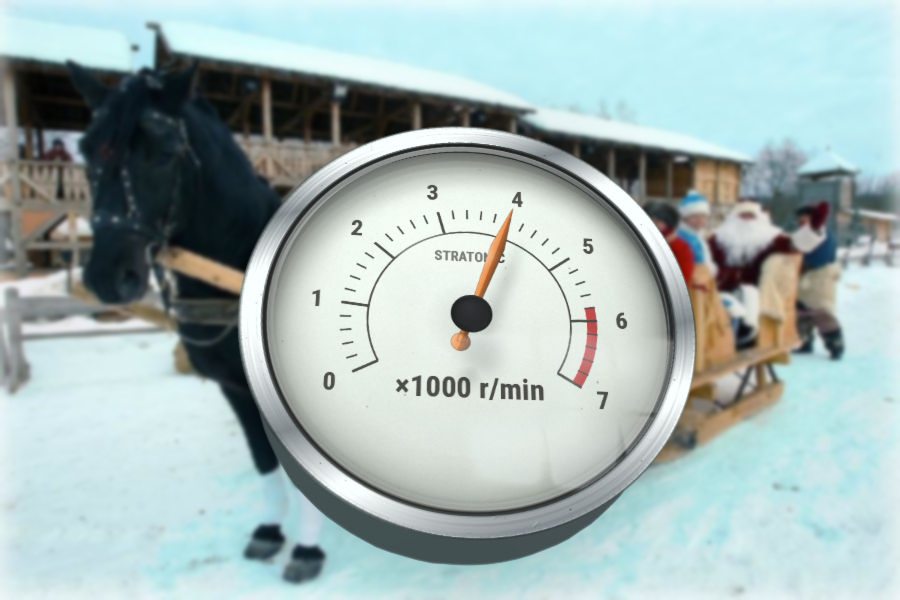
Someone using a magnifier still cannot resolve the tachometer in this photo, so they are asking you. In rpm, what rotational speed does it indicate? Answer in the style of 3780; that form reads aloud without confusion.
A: 4000
